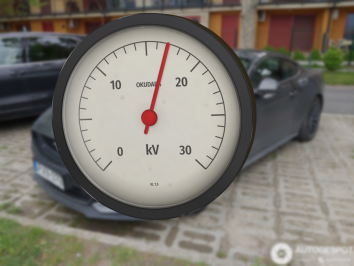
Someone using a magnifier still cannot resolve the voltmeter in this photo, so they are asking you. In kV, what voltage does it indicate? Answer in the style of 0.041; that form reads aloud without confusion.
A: 17
